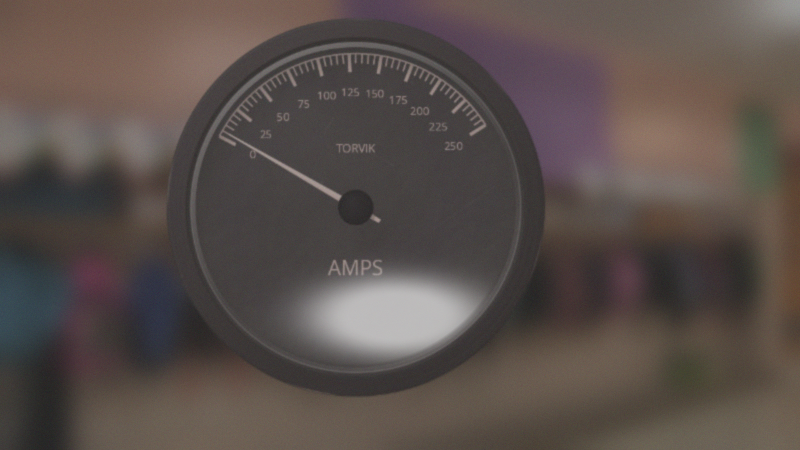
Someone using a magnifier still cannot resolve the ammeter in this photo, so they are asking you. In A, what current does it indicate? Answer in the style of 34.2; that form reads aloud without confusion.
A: 5
